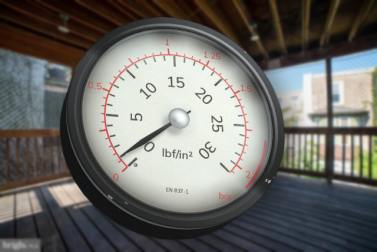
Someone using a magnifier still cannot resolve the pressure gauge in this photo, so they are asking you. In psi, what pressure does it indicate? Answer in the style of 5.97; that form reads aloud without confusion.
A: 1
